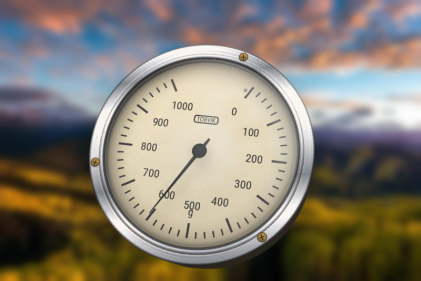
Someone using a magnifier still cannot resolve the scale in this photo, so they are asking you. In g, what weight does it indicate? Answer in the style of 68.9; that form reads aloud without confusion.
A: 600
